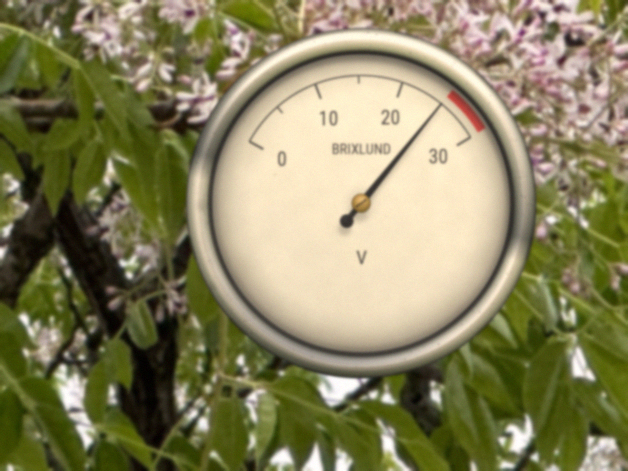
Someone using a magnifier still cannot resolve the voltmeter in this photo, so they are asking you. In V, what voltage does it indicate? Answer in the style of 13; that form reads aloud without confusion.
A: 25
